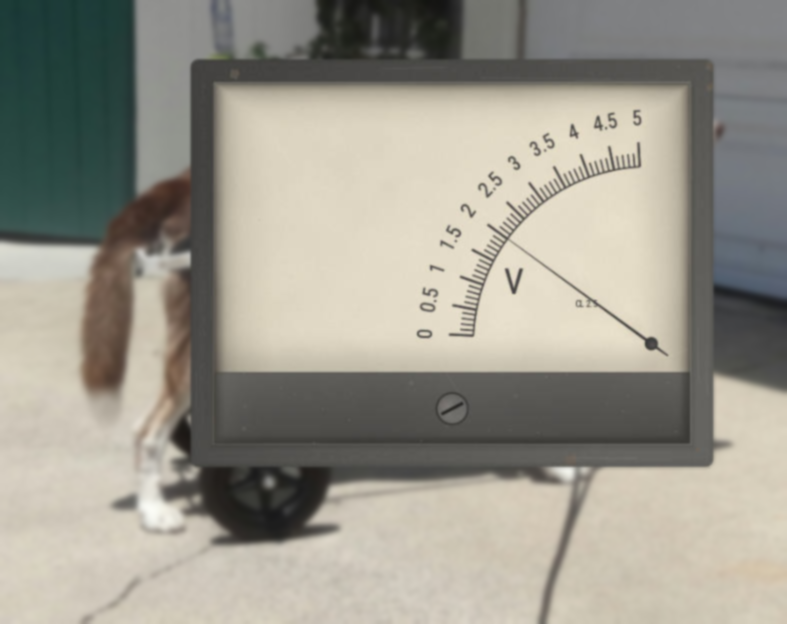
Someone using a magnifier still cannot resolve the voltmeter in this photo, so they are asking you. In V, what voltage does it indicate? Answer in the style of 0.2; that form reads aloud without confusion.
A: 2
